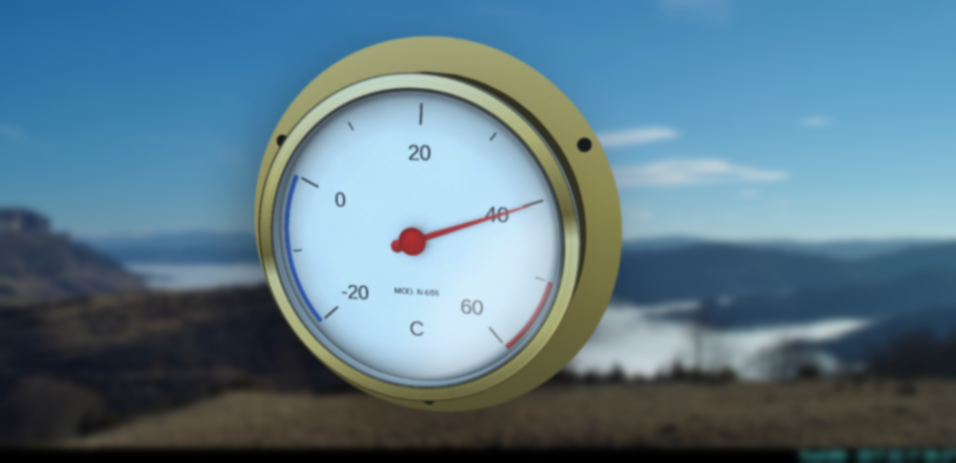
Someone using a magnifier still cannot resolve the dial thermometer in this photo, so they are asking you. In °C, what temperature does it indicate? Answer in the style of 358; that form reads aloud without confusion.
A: 40
